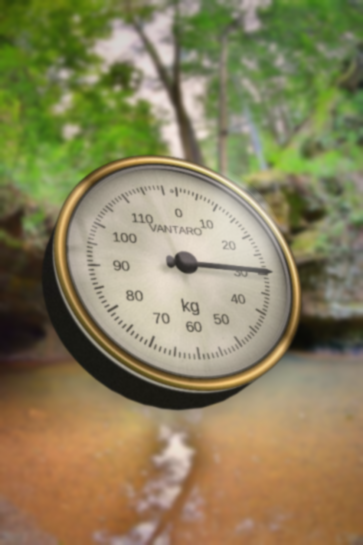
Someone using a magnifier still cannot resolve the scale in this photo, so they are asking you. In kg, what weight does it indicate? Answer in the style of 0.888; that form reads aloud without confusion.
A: 30
